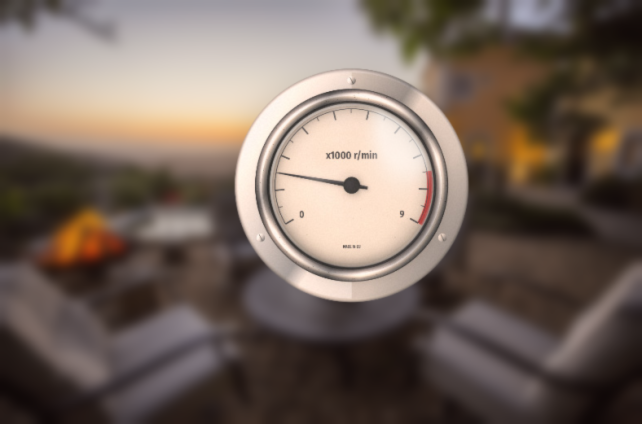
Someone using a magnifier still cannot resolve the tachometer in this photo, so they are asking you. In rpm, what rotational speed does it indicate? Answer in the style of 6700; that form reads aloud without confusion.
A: 1500
